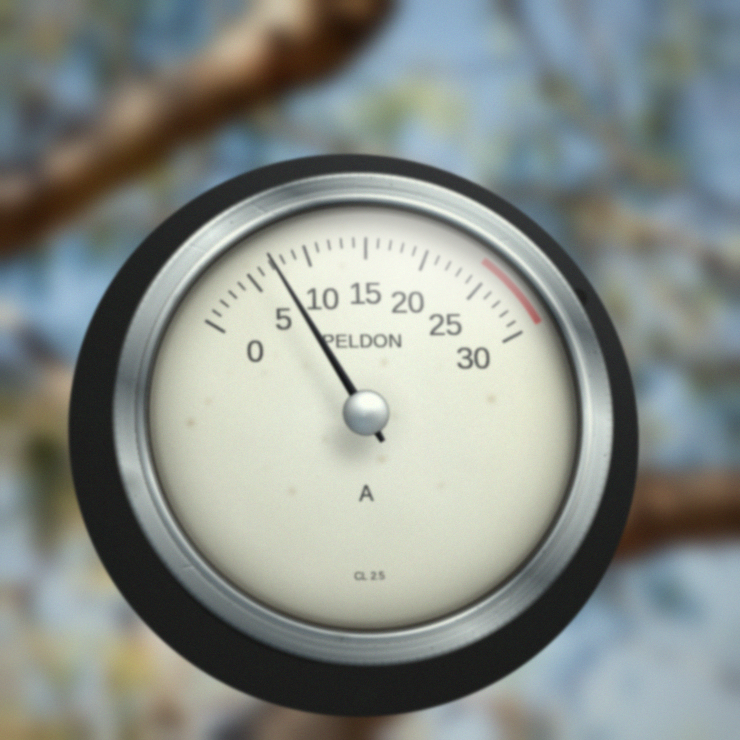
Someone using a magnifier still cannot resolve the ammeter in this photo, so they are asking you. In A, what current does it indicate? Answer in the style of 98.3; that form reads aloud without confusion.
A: 7
